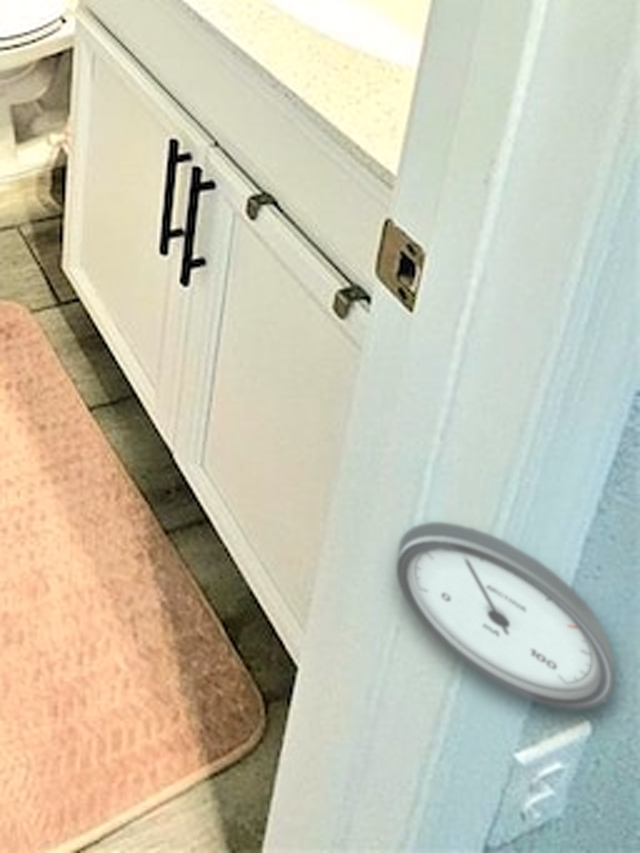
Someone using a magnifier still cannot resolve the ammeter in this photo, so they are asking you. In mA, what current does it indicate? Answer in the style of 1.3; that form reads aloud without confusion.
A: 35
